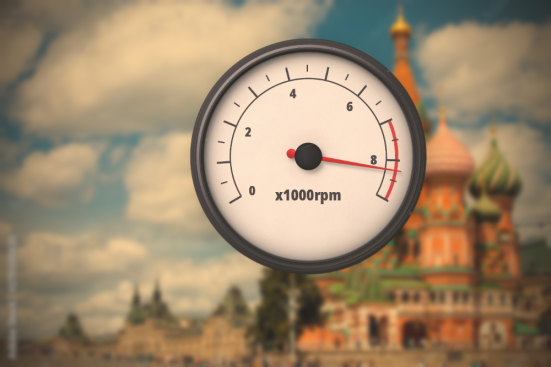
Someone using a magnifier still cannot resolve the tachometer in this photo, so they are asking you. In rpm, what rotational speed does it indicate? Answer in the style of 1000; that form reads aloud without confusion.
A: 8250
